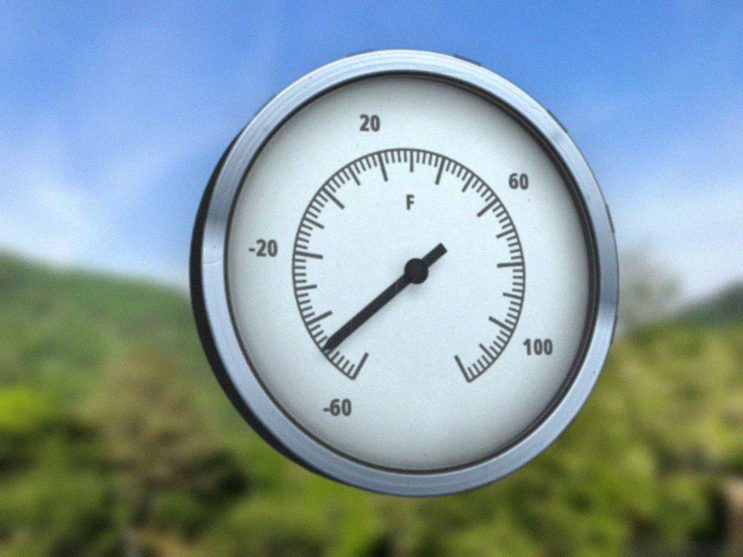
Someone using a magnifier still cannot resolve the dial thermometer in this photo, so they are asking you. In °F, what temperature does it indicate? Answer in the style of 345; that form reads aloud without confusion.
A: -48
